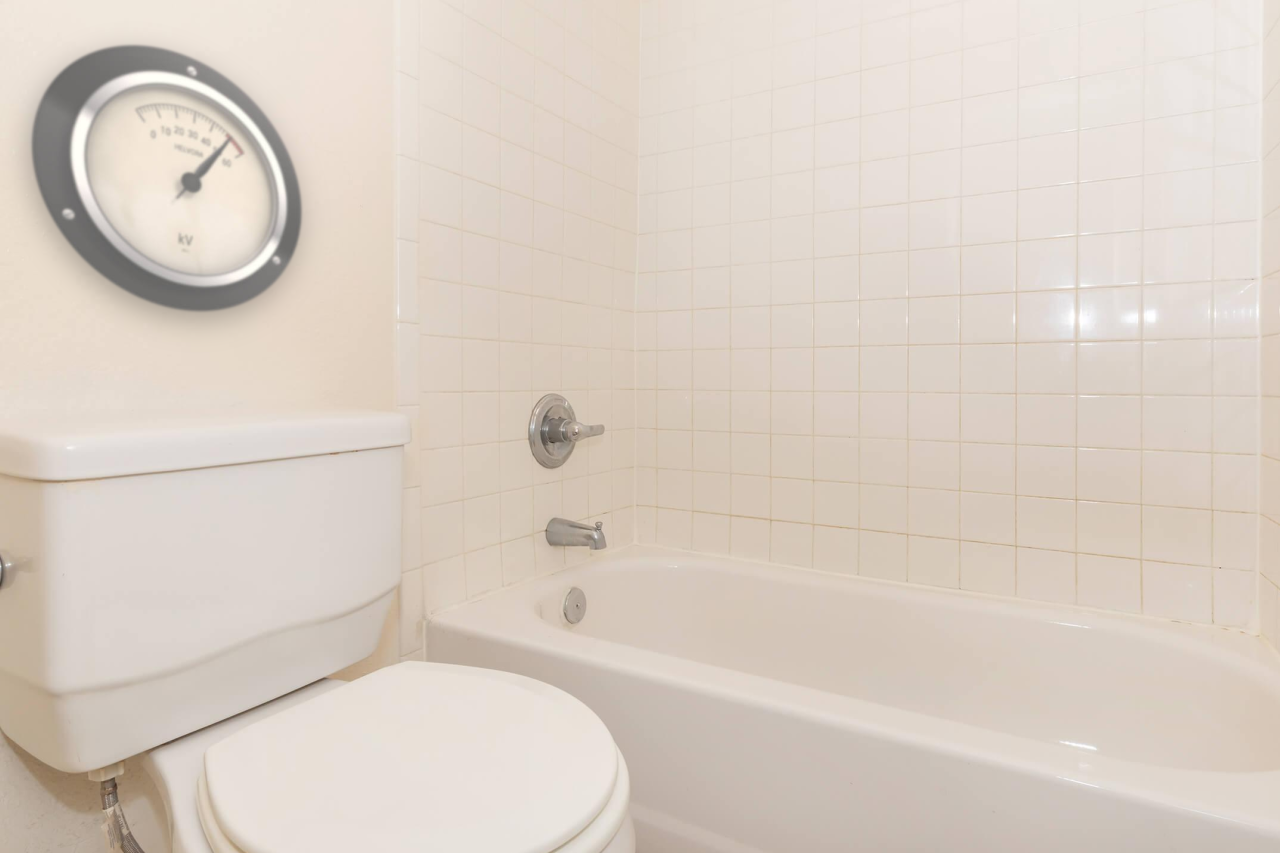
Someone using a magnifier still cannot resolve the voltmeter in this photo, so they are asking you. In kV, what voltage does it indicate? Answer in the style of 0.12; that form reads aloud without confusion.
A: 50
